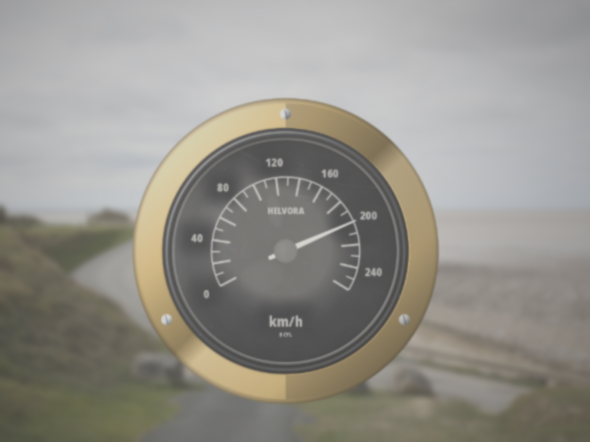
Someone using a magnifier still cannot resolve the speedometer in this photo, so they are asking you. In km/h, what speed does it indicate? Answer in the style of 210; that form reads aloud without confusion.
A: 200
